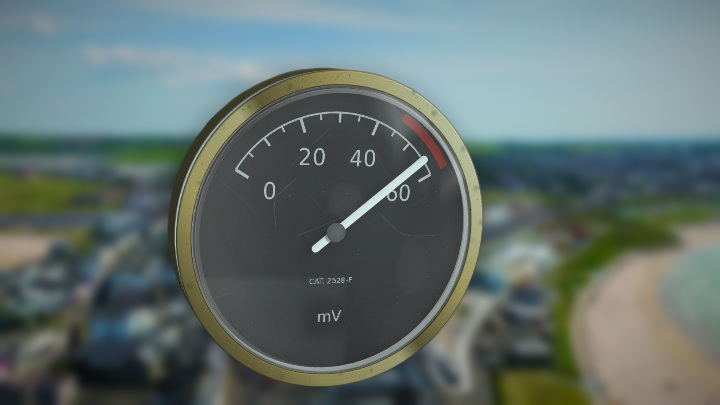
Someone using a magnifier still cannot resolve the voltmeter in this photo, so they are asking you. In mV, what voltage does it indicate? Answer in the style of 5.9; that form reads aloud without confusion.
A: 55
